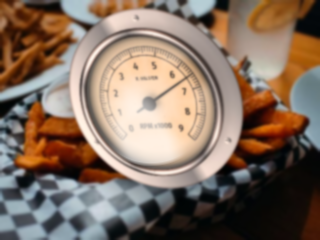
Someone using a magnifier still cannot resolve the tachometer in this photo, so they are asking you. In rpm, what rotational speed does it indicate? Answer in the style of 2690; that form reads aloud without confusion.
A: 6500
